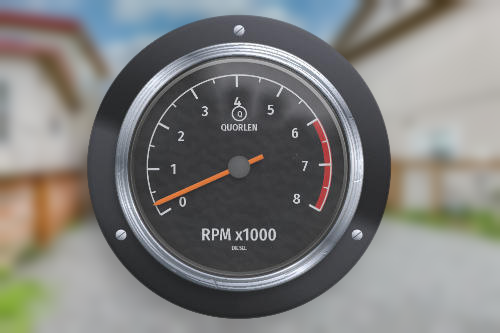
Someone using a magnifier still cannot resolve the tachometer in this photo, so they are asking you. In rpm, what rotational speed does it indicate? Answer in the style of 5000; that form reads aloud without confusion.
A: 250
